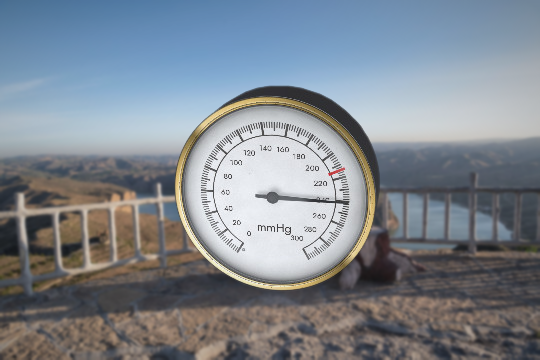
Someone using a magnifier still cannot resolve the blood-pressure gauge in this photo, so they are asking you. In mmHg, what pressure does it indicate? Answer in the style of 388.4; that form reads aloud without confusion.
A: 240
